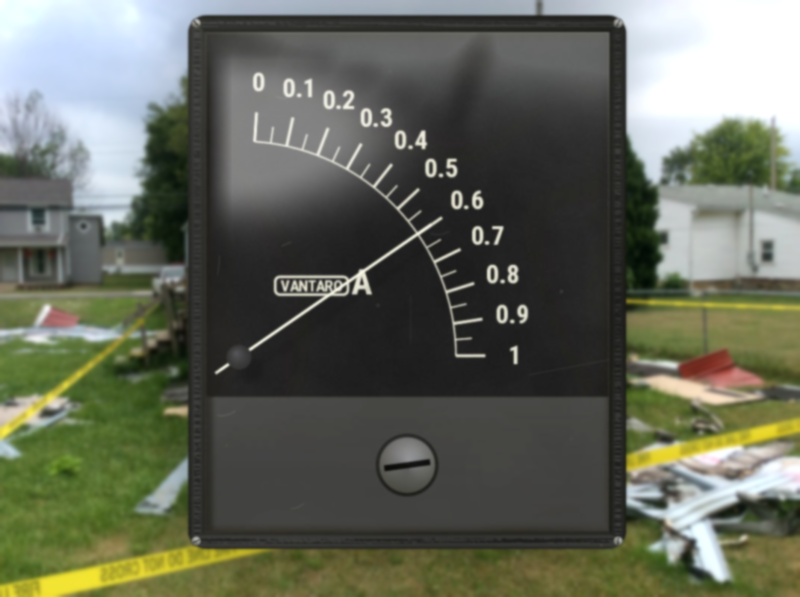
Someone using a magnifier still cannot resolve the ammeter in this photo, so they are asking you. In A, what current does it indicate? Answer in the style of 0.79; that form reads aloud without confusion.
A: 0.6
